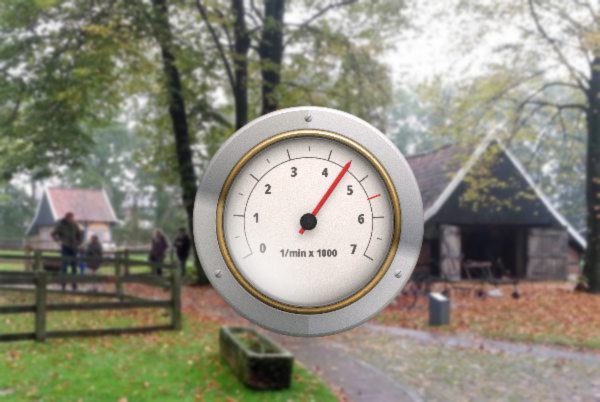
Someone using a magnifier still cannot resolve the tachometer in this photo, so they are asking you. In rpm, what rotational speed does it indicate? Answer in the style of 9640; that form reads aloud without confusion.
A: 4500
